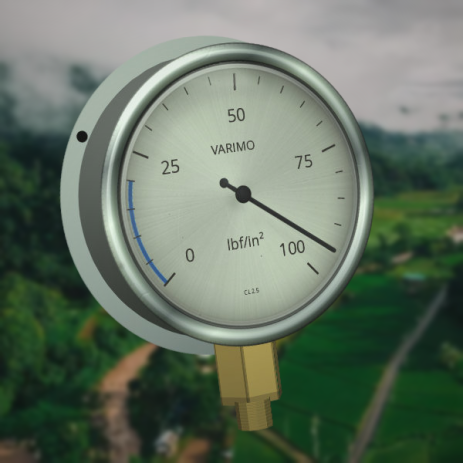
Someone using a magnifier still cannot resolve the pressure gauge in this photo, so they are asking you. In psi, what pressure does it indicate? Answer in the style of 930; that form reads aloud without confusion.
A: 95
